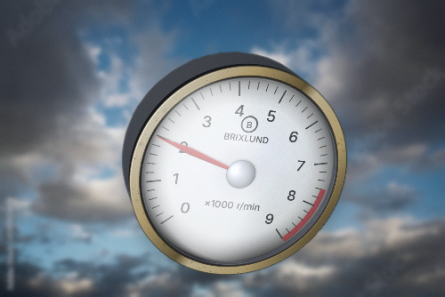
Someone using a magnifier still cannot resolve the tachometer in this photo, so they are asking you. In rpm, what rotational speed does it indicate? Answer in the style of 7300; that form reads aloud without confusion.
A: 2000
